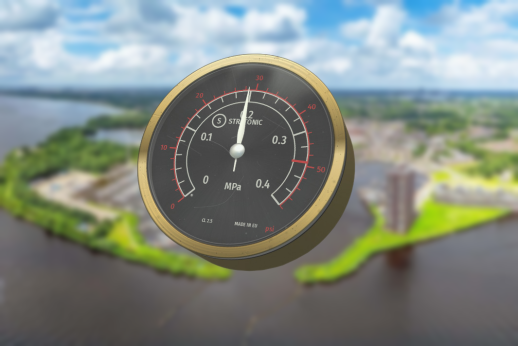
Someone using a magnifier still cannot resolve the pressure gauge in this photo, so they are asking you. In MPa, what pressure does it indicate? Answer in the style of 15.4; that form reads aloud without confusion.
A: 0.2
